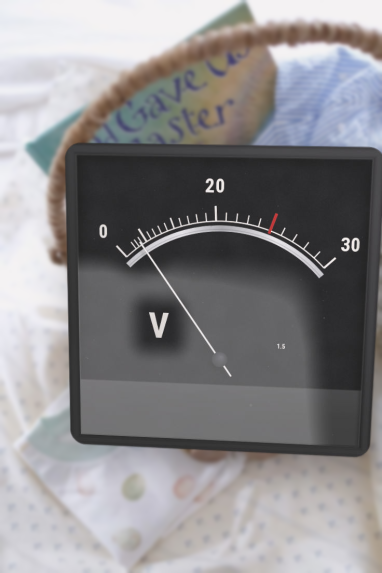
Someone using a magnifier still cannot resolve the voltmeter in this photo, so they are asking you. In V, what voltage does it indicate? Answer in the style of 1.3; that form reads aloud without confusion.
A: 9
